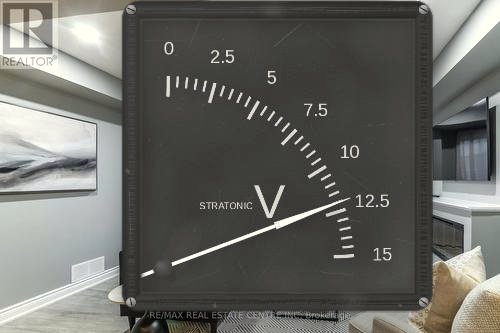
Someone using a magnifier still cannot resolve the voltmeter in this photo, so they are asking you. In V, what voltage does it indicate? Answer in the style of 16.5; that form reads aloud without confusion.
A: 12
